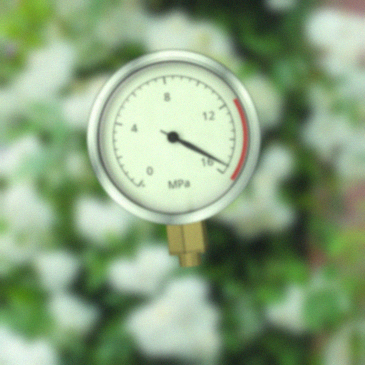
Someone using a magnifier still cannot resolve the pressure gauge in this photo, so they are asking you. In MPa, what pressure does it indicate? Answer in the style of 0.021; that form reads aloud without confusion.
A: 15.5
